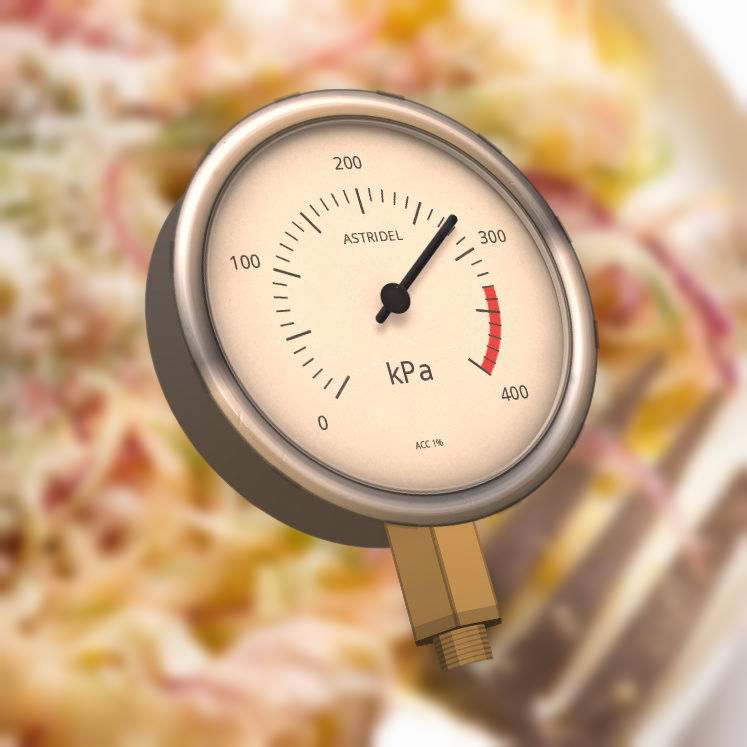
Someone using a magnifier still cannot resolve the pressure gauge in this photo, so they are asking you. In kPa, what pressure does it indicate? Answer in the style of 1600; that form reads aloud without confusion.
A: 275
